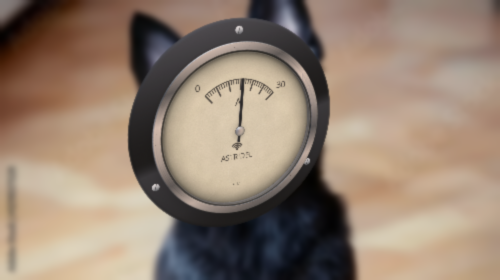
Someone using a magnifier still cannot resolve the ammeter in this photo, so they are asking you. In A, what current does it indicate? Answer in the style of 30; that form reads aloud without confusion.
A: 15
